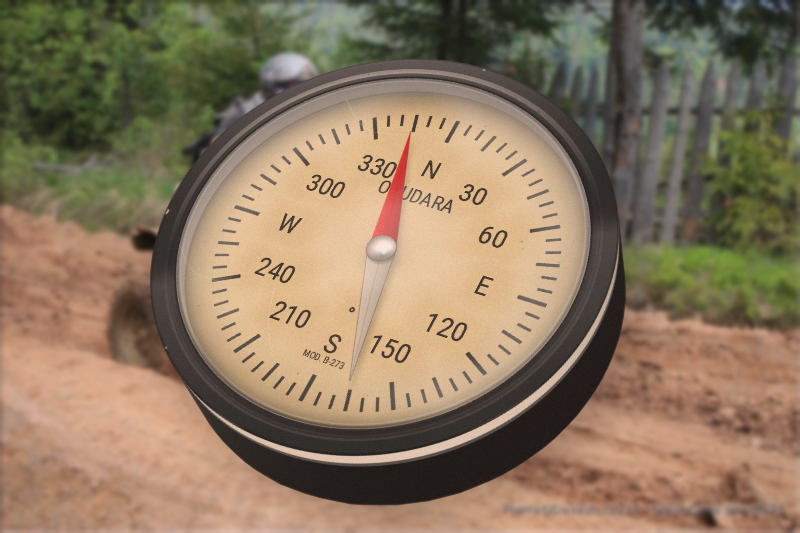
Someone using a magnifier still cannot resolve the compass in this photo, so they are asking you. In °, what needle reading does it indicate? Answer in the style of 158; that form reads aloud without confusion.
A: 345
